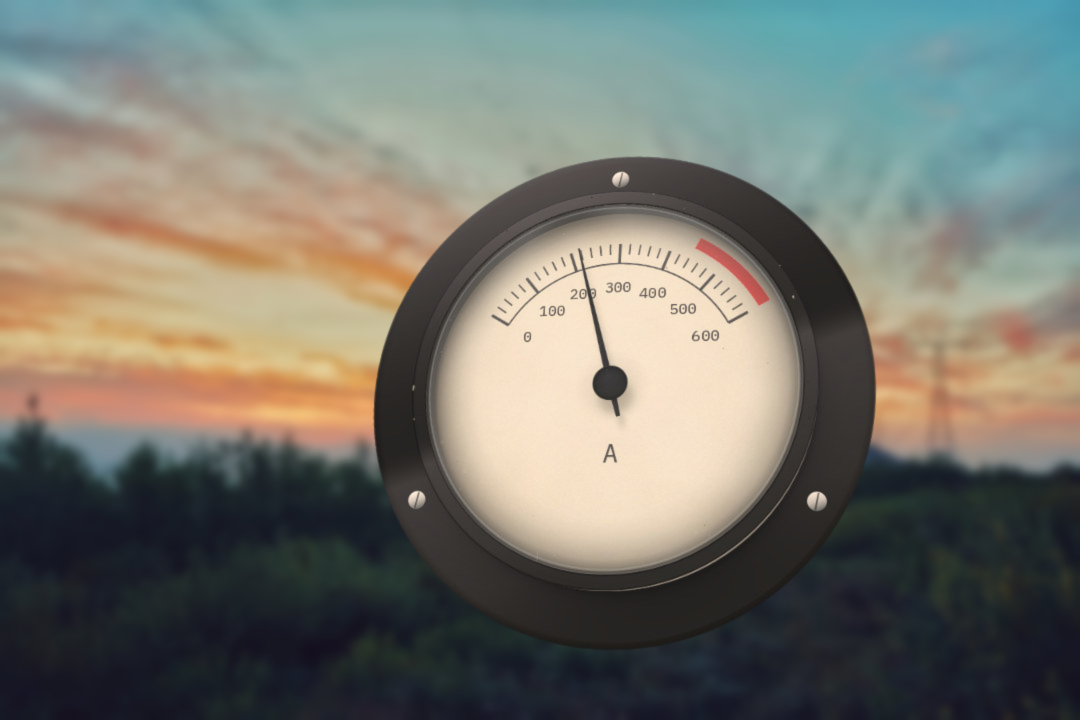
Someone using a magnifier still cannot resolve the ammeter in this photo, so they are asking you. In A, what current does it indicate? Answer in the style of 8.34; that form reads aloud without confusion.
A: 220
